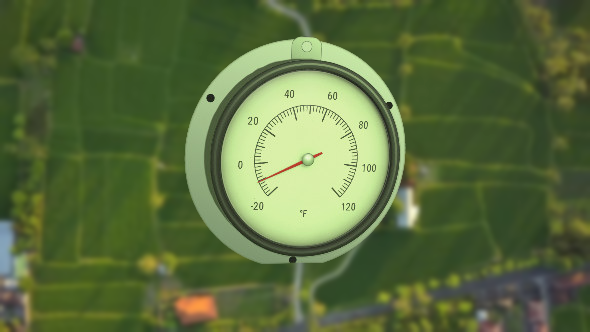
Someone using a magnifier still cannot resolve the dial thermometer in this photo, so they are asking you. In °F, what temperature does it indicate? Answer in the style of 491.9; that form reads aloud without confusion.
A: -10
